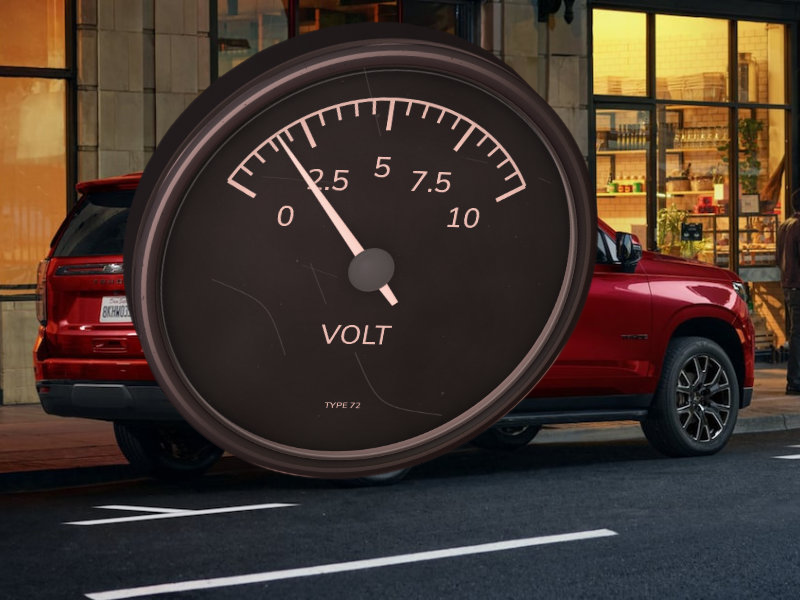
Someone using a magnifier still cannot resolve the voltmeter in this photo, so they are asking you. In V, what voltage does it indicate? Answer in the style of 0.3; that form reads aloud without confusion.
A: 1.75
